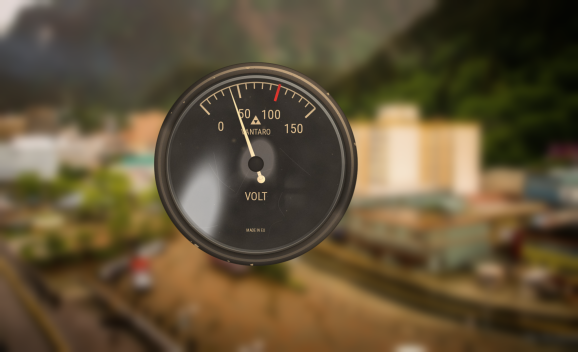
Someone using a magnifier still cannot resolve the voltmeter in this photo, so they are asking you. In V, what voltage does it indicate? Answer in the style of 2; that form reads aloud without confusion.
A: 40
